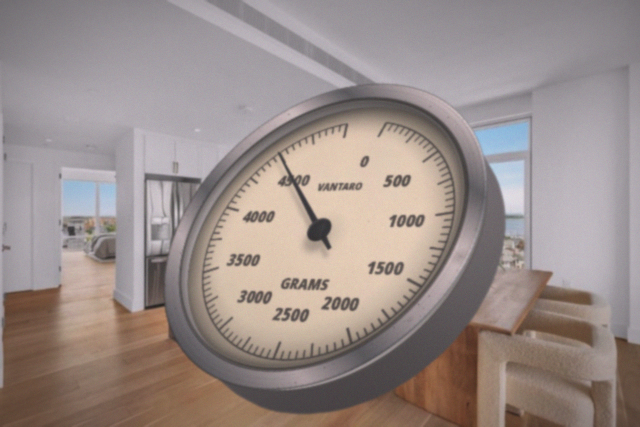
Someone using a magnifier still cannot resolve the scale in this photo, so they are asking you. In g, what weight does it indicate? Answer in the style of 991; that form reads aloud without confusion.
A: 4500
